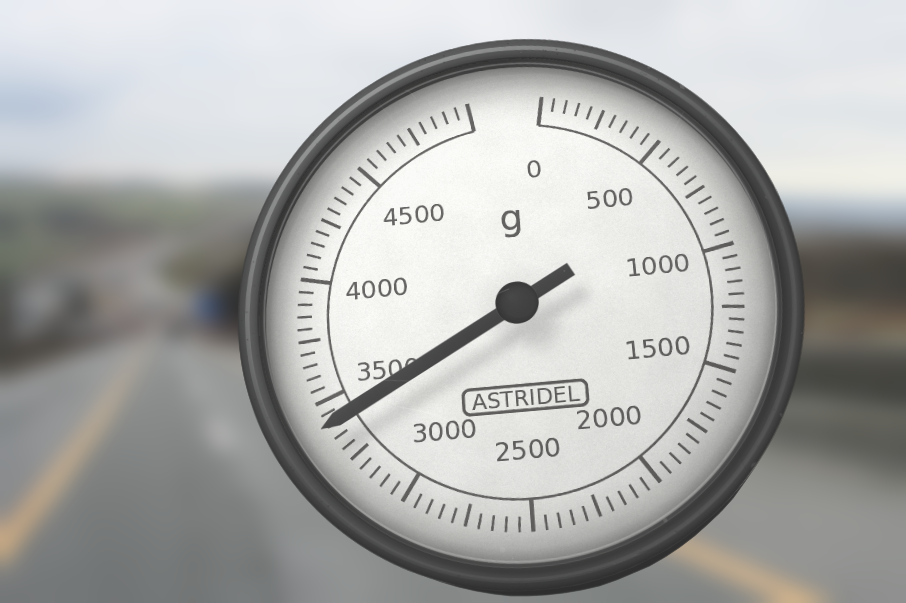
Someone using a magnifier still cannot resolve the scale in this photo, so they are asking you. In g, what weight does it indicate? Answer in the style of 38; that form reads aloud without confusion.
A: 3400
